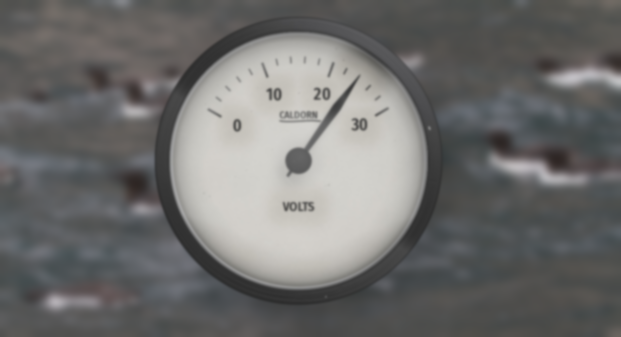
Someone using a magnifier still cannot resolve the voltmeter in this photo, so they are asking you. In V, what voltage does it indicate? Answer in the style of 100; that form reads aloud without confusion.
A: 24
